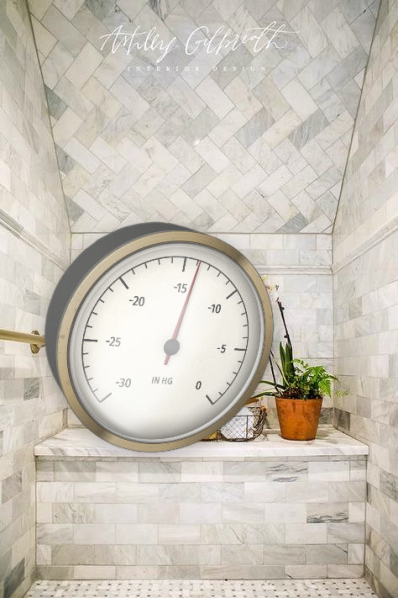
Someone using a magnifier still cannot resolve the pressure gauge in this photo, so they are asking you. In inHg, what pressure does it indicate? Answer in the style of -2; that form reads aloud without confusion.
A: -14
